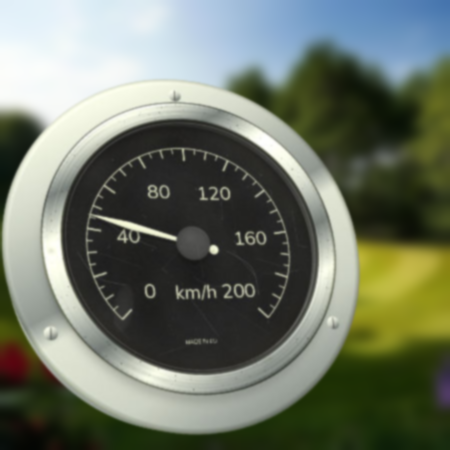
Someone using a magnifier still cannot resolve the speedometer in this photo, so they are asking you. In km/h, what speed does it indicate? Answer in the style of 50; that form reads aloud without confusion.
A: 45
